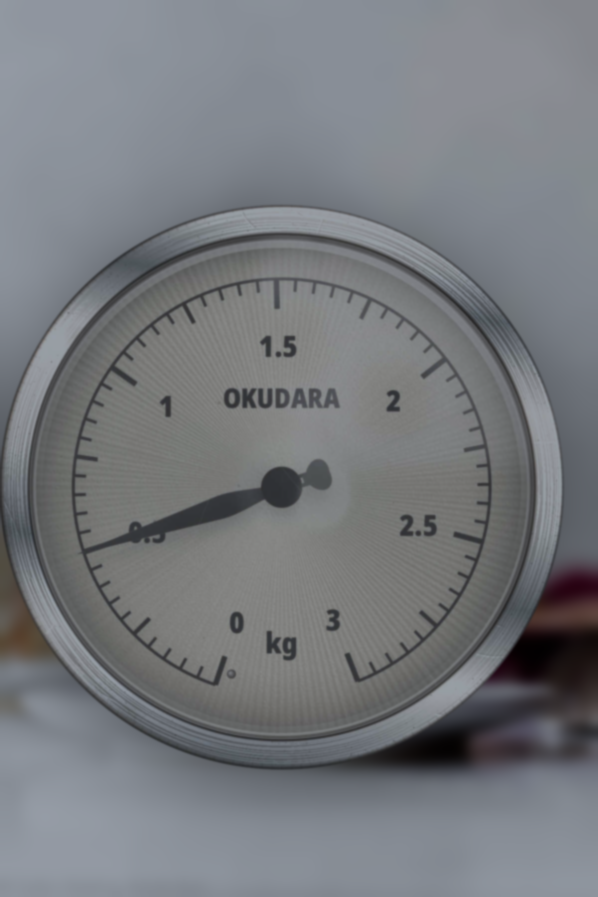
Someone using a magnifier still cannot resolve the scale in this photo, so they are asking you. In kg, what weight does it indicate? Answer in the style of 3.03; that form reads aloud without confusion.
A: 0.5
